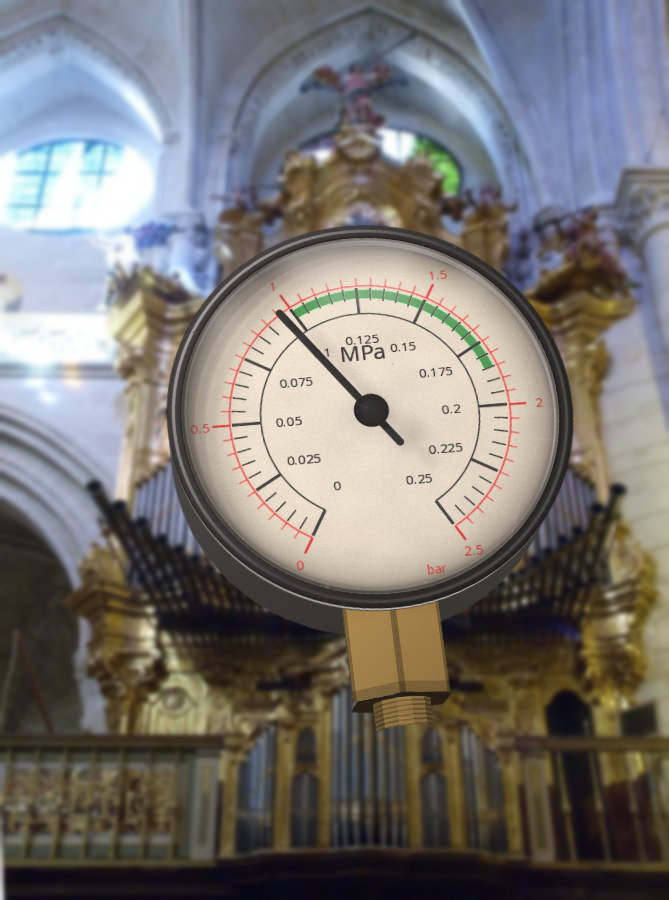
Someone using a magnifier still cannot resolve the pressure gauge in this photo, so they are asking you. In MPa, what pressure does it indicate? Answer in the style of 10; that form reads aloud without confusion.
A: 0.095
